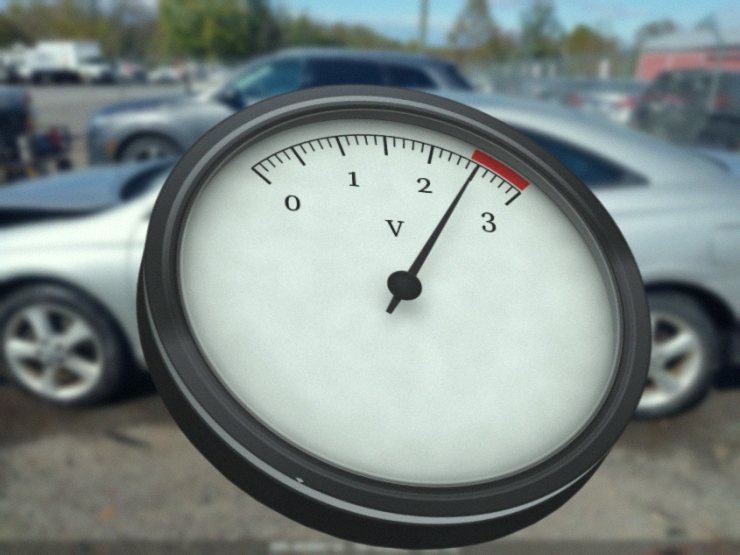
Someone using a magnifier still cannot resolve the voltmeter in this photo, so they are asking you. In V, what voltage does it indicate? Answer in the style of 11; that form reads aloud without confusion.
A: 2.5
